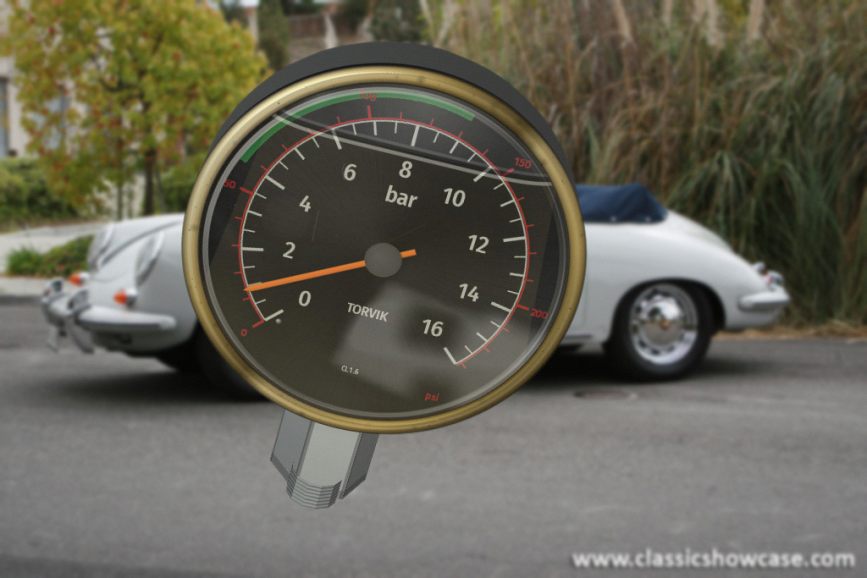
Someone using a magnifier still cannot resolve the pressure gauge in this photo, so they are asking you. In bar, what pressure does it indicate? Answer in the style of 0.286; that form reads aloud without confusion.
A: 1
